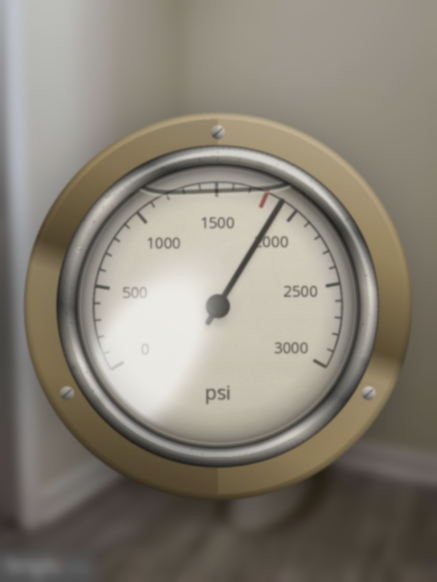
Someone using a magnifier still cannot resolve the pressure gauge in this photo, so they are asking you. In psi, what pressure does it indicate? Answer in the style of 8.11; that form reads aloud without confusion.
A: 1900
